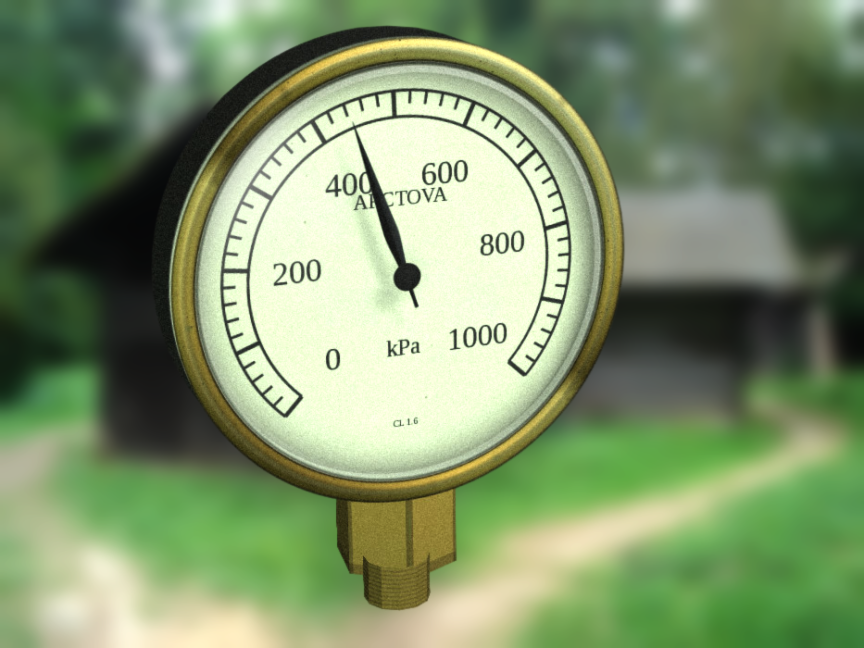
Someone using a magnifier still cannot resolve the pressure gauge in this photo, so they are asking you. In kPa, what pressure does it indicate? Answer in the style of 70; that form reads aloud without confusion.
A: 440
